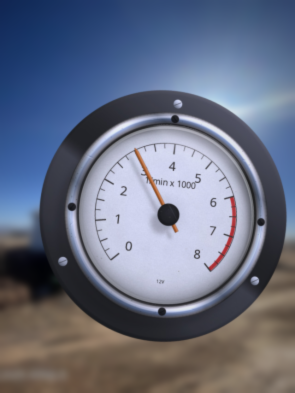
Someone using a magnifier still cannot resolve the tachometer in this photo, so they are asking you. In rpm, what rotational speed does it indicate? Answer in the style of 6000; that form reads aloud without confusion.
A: 3000
